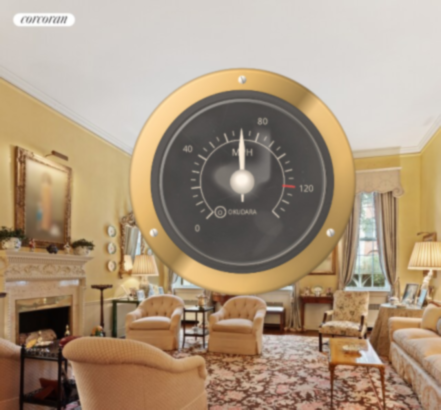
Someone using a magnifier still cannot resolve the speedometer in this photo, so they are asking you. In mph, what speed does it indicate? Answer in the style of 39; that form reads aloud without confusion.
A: 70
